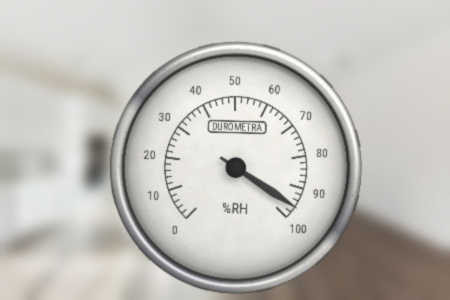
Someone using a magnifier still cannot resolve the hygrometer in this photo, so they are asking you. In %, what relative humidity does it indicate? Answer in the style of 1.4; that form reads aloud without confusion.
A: 96
